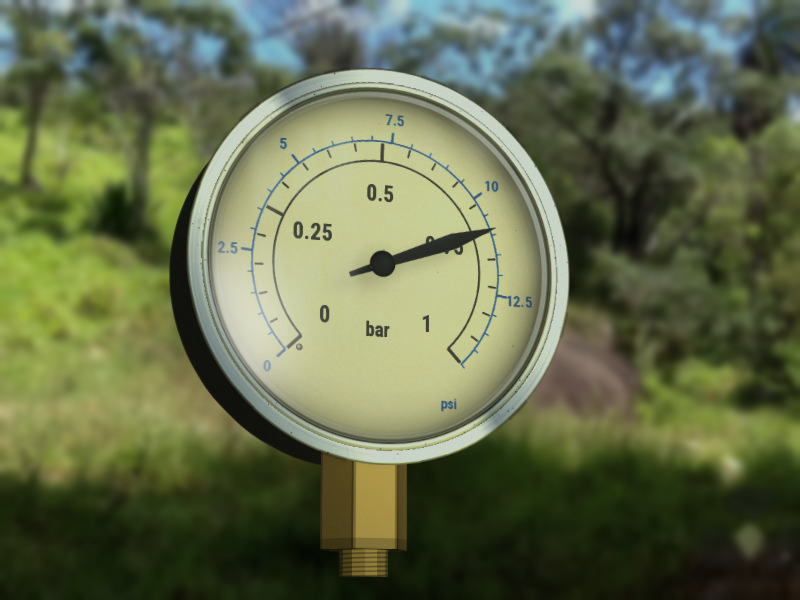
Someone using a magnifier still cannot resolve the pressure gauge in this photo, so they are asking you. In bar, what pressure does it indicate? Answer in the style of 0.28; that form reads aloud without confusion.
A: 0.75
